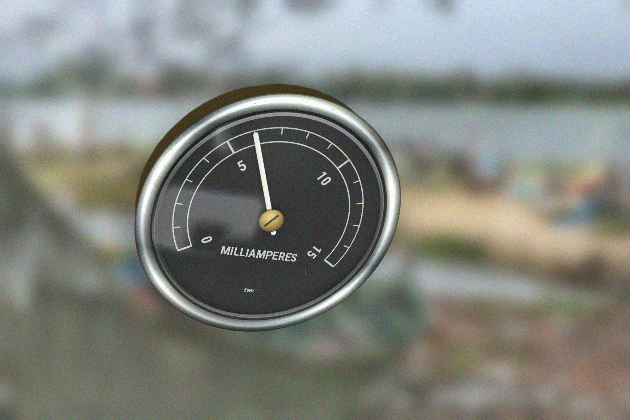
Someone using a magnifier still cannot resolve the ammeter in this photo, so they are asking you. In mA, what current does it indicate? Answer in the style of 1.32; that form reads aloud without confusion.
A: 6
